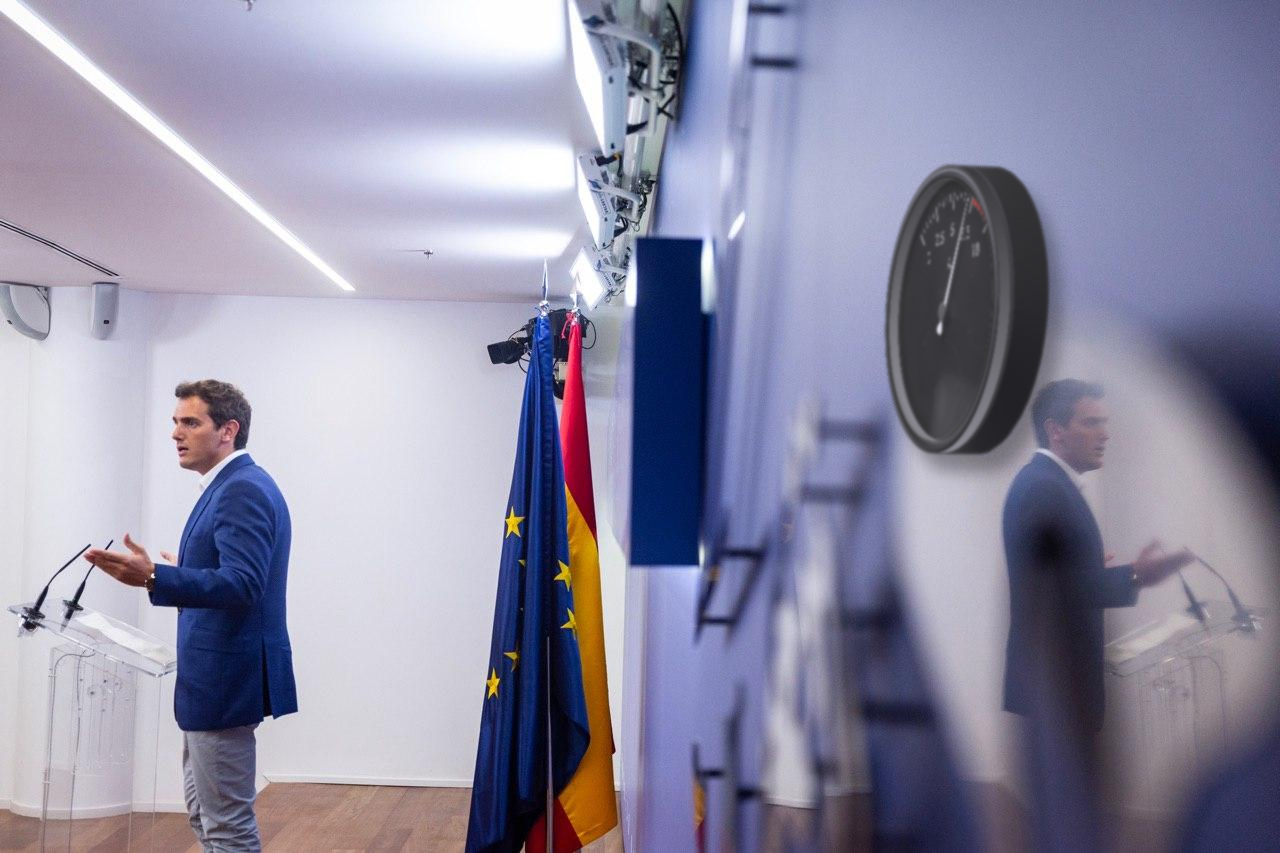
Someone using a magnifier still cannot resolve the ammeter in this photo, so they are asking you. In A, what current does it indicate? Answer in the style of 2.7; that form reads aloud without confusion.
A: 7.5
